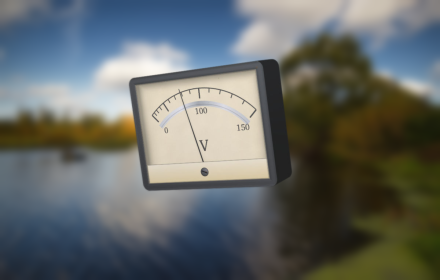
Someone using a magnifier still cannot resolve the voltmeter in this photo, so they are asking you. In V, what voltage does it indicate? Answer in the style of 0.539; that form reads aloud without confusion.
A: 80
